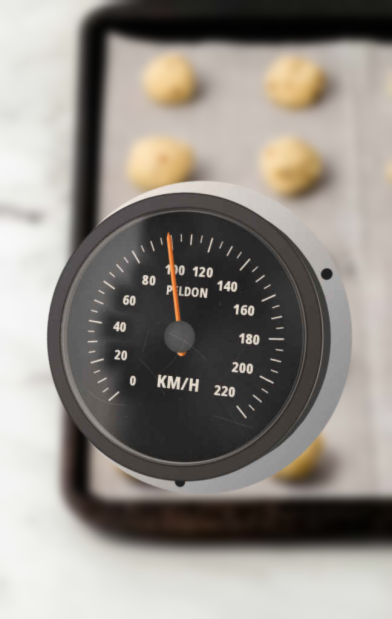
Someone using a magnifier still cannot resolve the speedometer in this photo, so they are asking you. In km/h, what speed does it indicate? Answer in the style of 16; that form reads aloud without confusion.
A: 100
